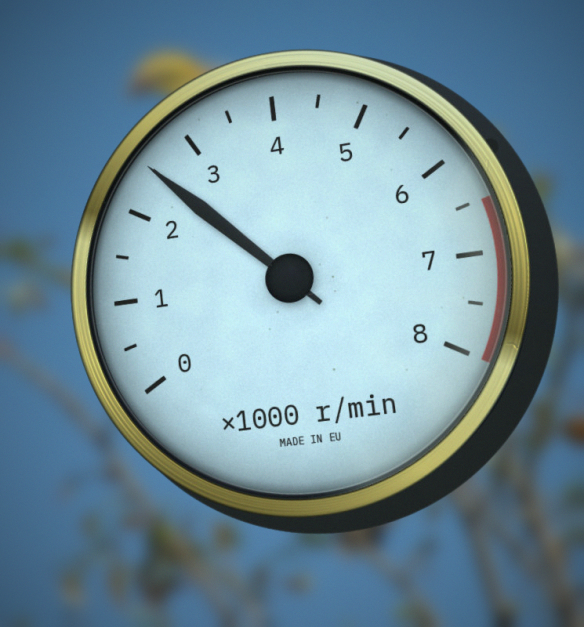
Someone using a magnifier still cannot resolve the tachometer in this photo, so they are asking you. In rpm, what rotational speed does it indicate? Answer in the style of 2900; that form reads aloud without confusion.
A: 2500
